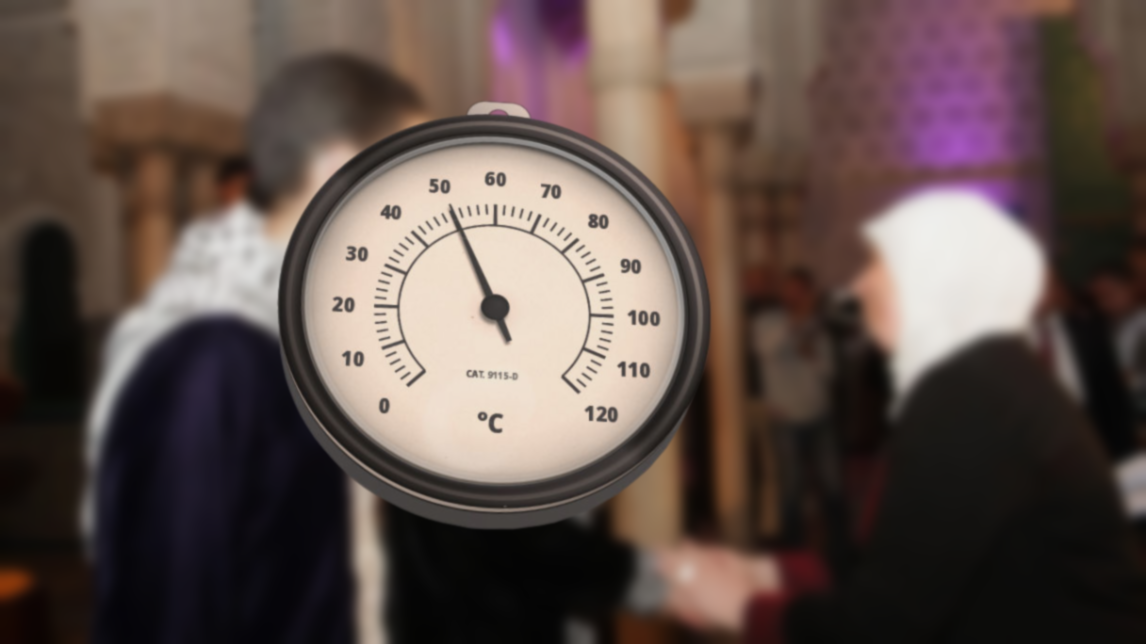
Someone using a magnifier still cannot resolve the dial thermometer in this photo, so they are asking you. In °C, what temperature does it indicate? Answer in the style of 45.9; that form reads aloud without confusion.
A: 50
